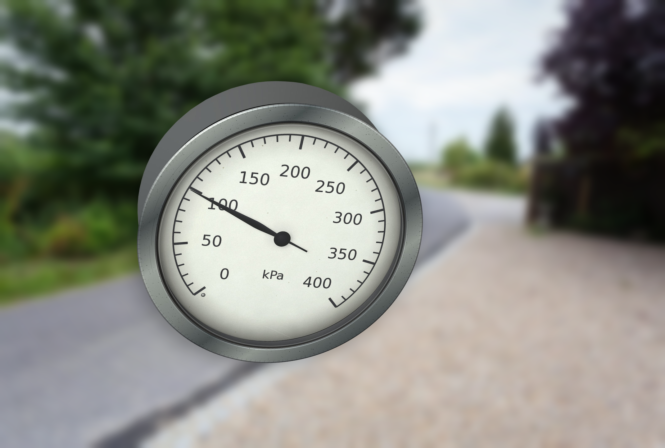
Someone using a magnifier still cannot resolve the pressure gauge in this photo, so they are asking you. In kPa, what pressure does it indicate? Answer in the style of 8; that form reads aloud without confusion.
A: 100
